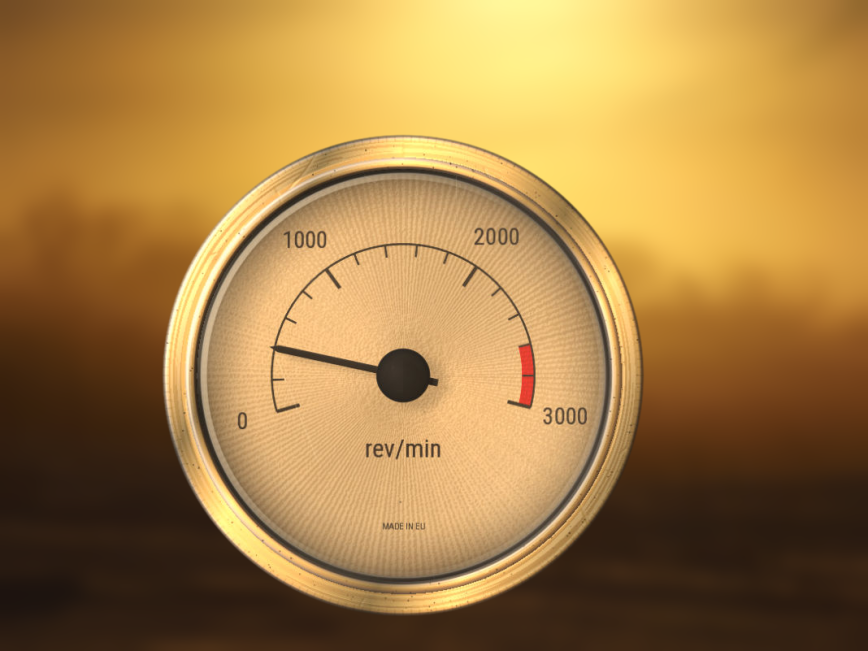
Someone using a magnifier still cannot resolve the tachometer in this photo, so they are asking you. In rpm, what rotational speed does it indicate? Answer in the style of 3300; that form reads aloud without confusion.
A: 400
